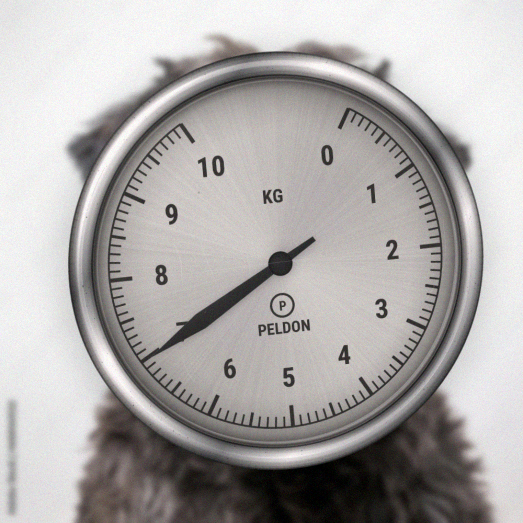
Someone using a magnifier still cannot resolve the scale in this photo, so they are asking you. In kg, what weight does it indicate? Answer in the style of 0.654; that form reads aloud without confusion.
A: 7
